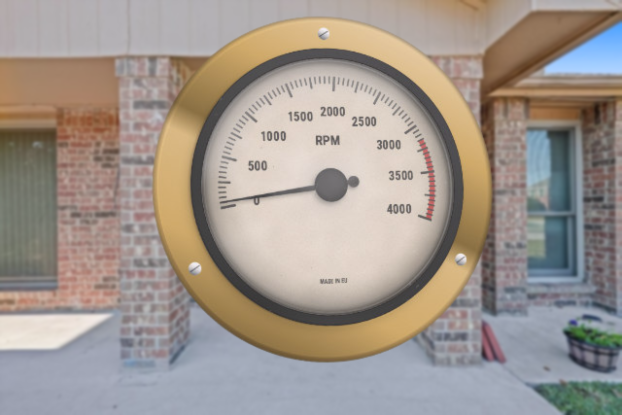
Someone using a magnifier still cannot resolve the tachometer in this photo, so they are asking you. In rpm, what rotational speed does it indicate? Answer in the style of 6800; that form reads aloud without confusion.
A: 50
